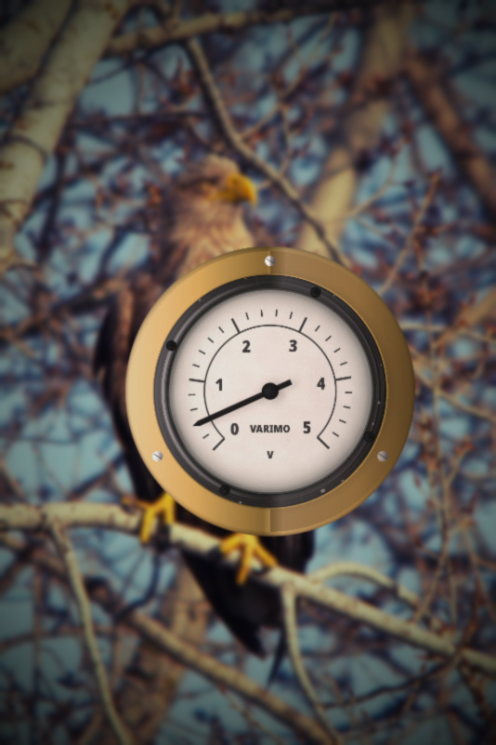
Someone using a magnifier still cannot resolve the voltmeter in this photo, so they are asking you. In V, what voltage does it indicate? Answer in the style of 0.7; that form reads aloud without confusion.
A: 0.4
